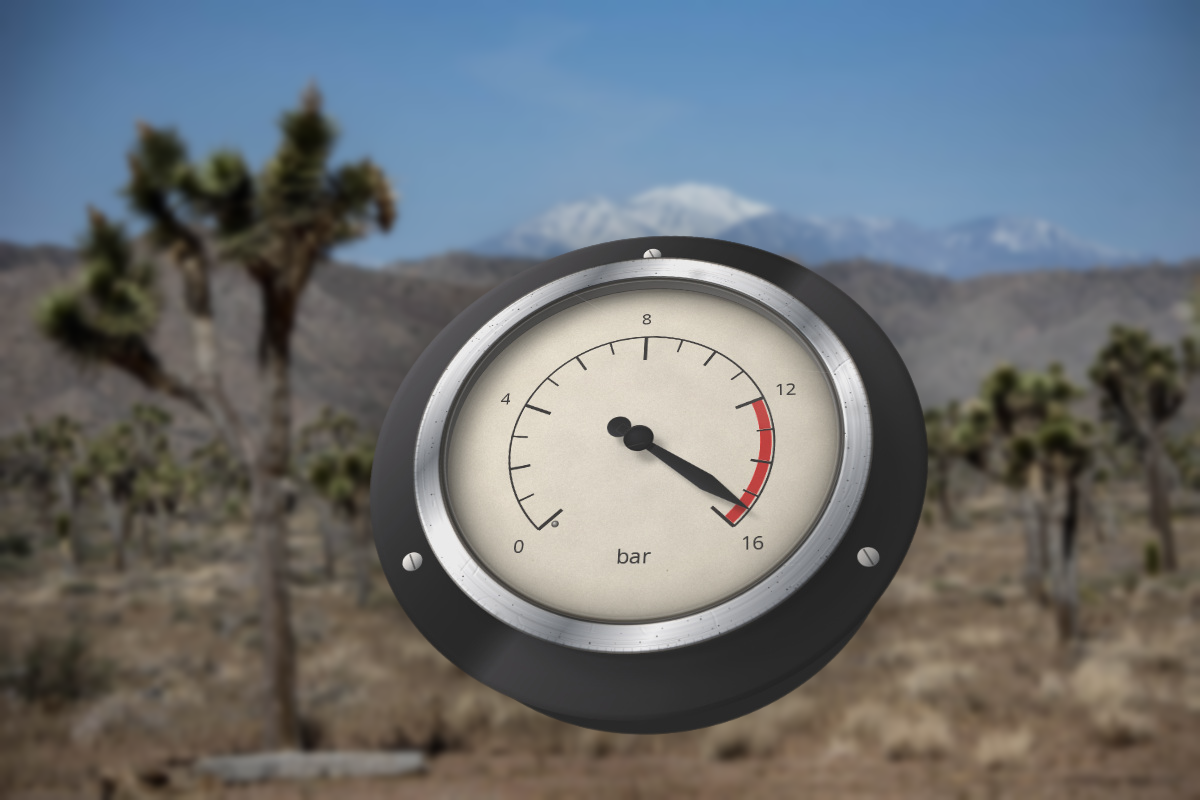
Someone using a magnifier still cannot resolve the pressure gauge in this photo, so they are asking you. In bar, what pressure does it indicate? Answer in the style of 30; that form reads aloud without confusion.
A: 15.5
